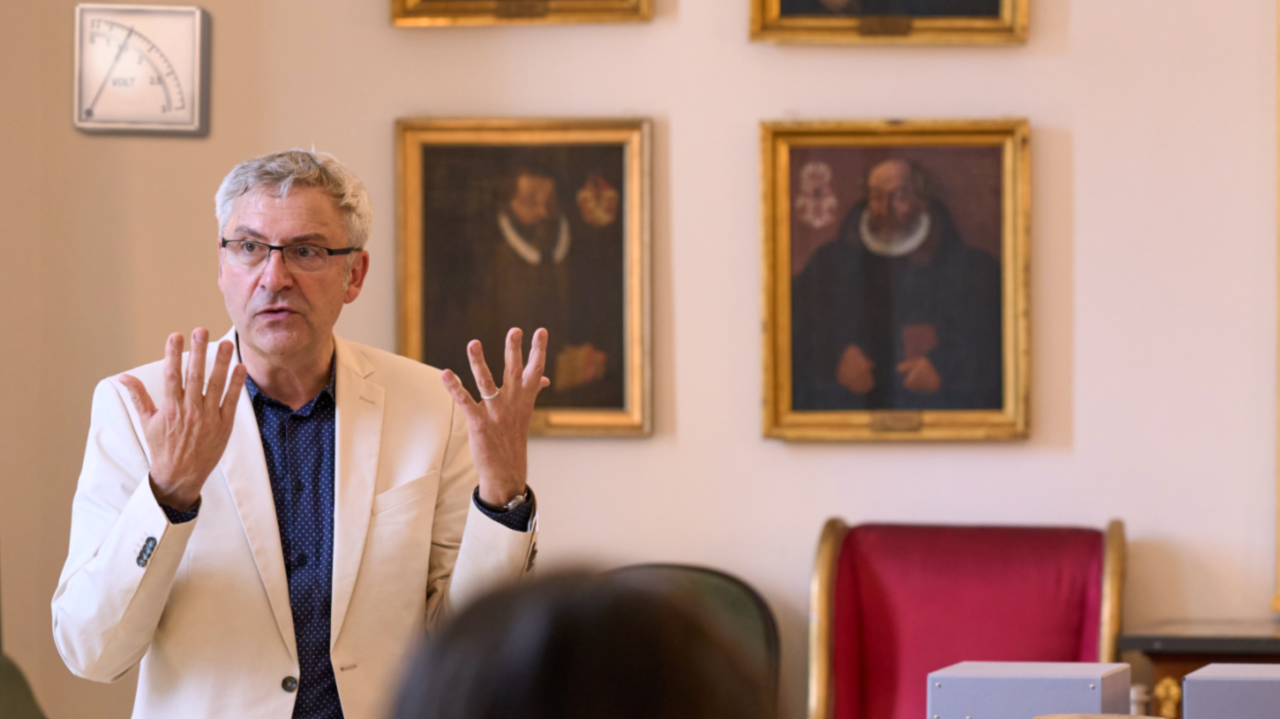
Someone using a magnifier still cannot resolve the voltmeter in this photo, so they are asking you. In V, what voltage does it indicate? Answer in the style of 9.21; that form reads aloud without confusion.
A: 1.5
